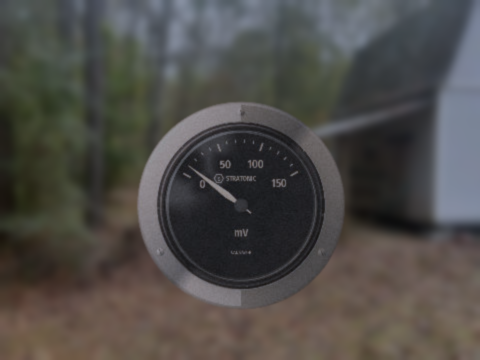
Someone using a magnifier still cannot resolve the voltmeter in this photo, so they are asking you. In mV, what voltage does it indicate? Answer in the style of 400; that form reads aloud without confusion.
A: 10
